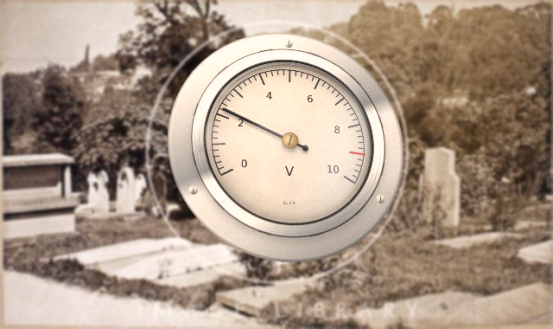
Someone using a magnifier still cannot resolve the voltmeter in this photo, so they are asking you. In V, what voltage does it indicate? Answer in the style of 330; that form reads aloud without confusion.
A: 2.2
